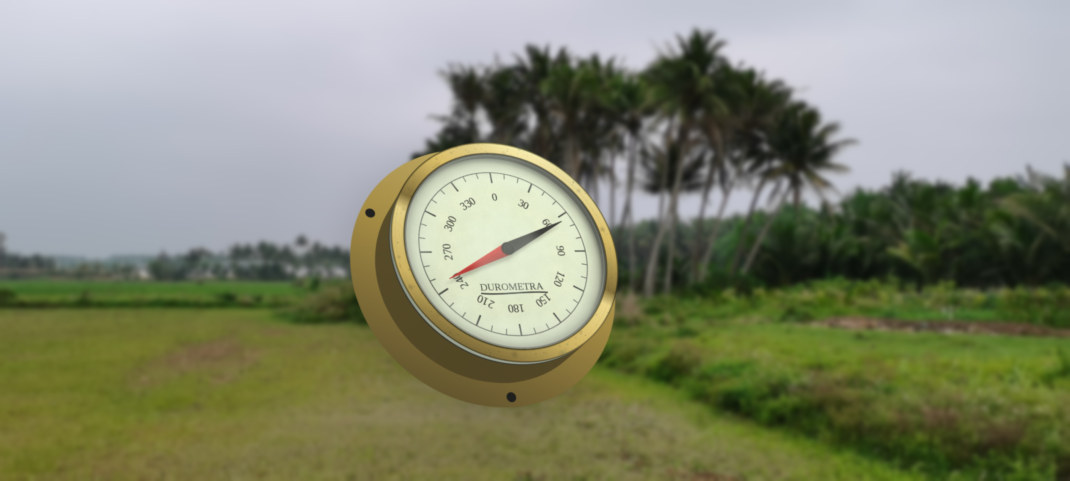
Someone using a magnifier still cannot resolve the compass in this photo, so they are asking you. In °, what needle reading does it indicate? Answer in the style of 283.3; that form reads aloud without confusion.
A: 245
